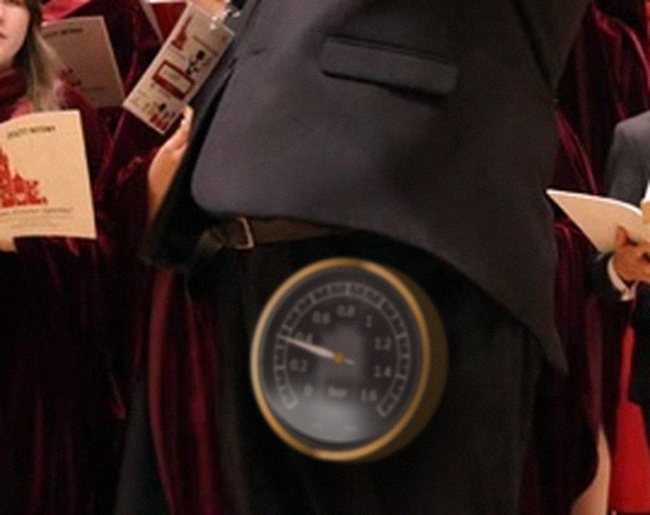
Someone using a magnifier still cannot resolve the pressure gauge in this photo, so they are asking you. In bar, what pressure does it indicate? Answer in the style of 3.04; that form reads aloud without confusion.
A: 0.35
